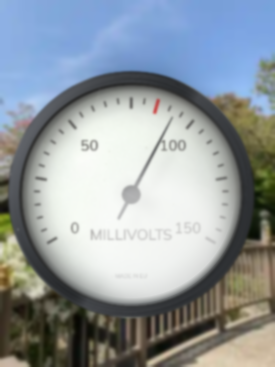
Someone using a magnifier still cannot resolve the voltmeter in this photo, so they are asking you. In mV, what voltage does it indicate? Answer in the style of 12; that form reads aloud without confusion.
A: 92.5
